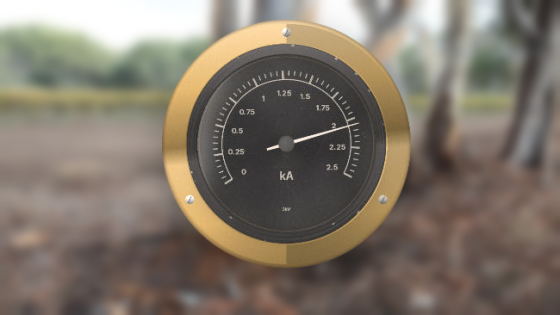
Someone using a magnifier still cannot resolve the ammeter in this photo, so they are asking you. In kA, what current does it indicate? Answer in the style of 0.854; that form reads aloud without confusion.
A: 2.05
